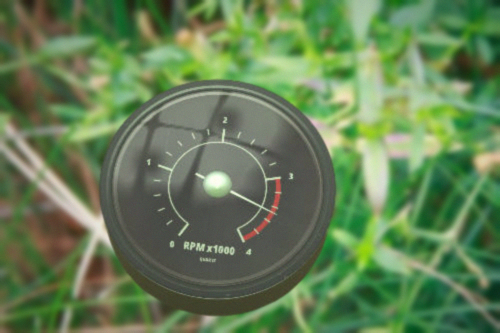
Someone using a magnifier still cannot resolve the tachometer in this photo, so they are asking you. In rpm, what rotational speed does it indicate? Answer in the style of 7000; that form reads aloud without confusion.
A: 3500
